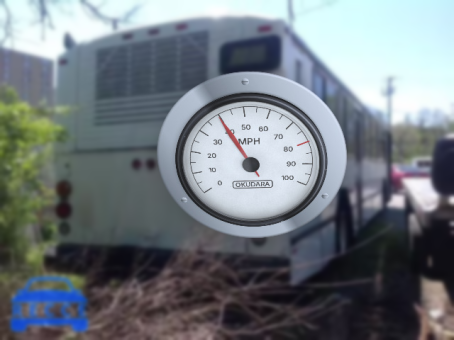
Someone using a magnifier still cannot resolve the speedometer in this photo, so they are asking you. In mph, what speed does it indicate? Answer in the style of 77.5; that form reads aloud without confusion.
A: 40
